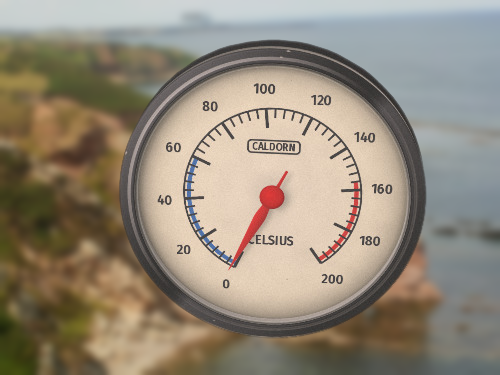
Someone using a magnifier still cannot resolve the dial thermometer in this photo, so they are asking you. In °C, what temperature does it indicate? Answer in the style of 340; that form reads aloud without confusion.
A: 2
